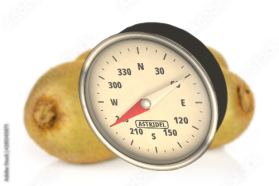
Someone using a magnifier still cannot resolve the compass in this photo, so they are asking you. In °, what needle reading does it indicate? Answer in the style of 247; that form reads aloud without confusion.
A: 240
